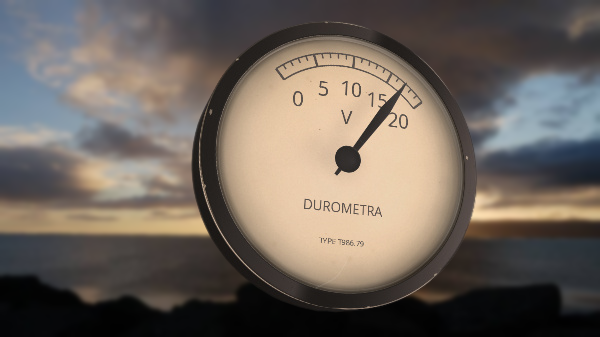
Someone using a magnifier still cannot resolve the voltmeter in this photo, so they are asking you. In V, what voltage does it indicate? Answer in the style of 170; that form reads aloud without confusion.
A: 17
